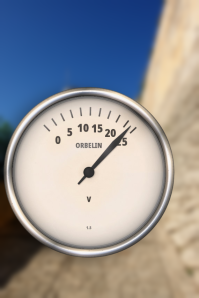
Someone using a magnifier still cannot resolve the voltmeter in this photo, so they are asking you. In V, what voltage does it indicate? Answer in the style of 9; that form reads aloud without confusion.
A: 23.75
